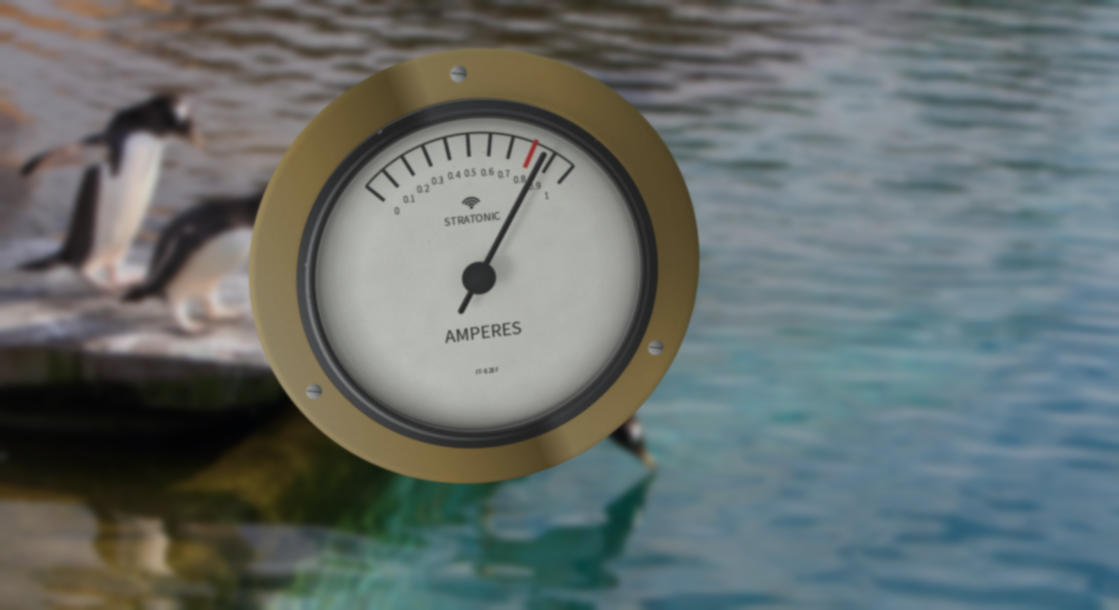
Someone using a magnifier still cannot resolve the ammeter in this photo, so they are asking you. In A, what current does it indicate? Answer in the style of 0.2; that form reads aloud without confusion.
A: 0.85
